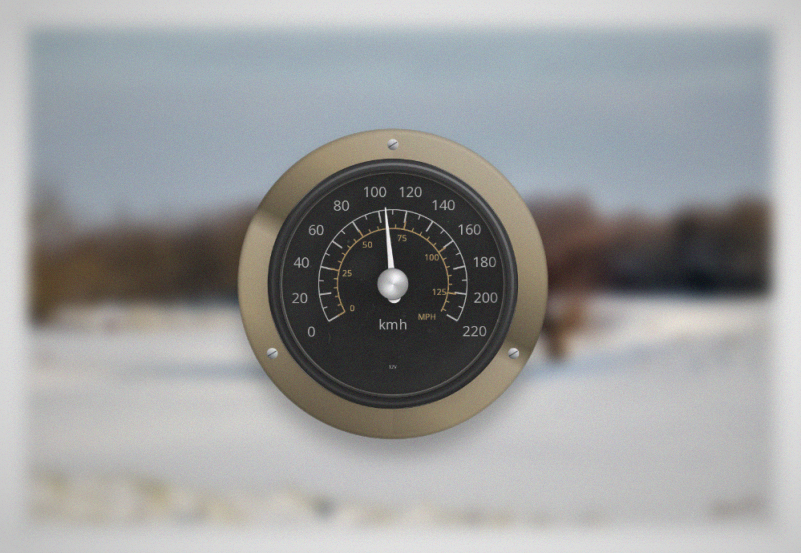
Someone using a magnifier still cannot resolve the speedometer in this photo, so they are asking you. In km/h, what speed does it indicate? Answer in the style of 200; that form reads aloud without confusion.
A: 105
